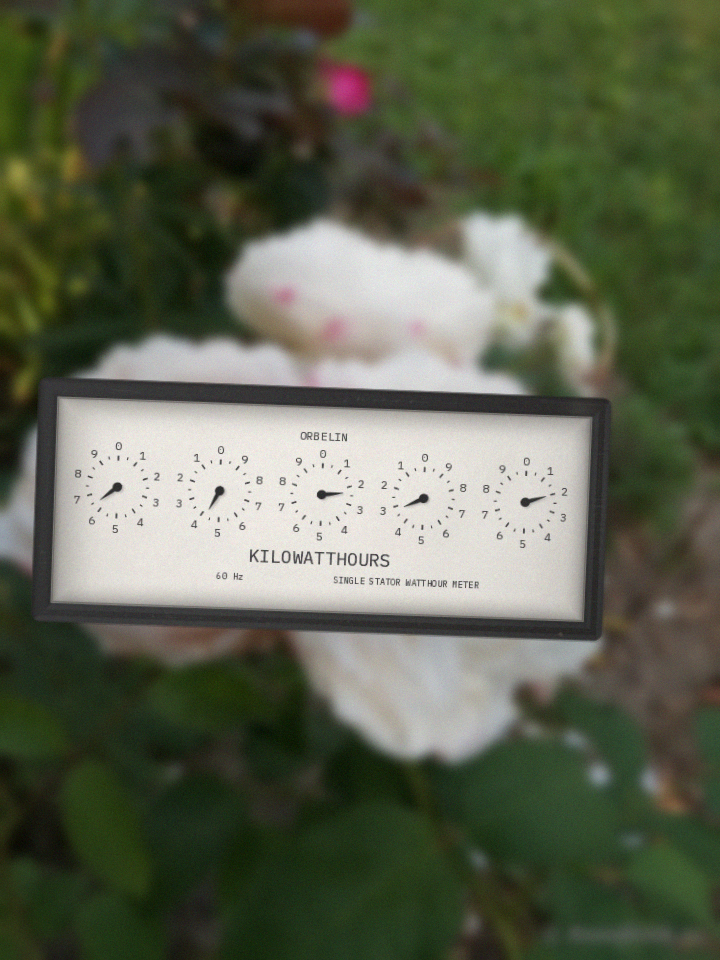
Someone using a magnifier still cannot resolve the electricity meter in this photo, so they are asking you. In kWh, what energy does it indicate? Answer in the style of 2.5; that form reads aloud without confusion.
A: 64232
